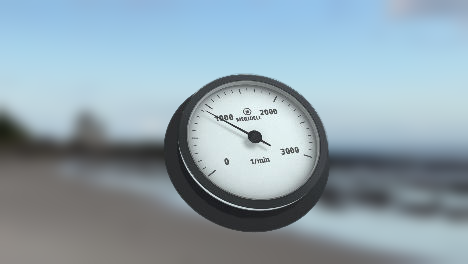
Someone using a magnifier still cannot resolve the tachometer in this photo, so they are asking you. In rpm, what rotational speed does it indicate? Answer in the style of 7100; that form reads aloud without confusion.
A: 900
